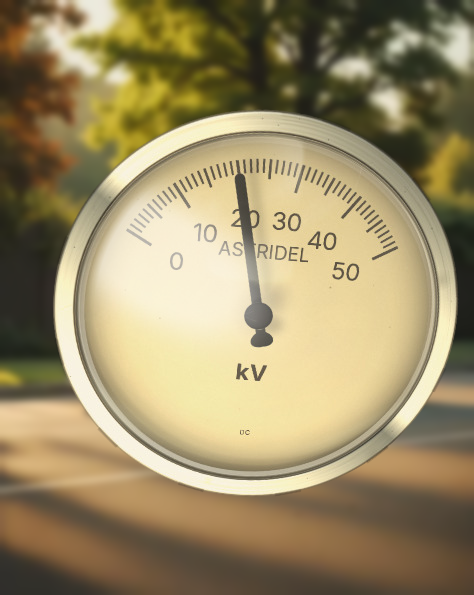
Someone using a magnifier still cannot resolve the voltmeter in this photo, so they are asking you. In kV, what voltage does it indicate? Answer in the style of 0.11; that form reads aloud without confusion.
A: 20
